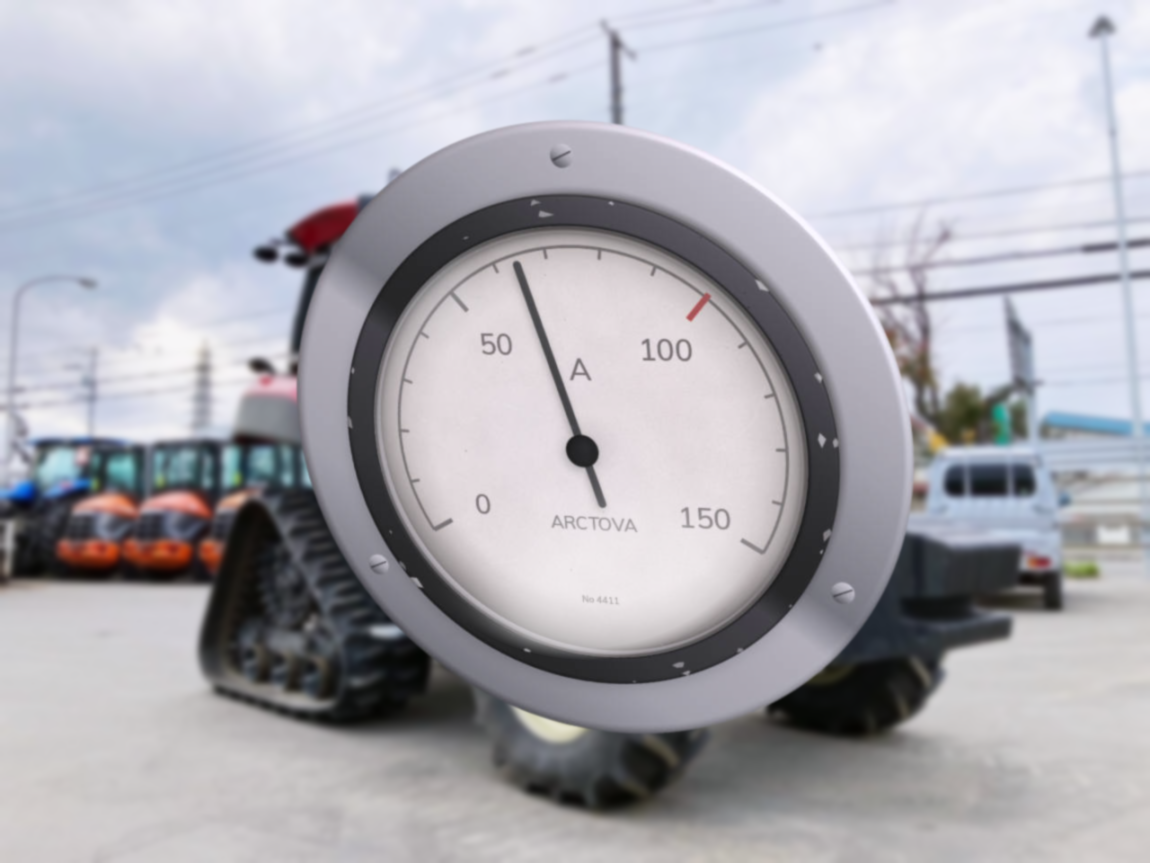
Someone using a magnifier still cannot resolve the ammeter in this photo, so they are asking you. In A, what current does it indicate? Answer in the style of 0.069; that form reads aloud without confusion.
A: 65
